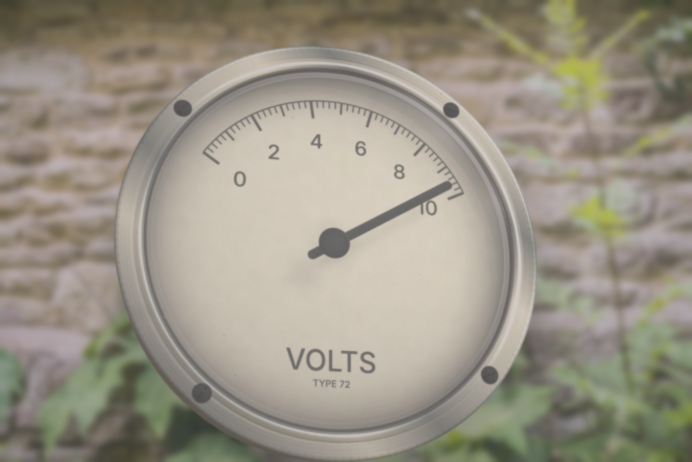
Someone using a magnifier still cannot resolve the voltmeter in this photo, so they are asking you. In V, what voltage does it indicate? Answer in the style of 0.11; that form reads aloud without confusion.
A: 9.6
